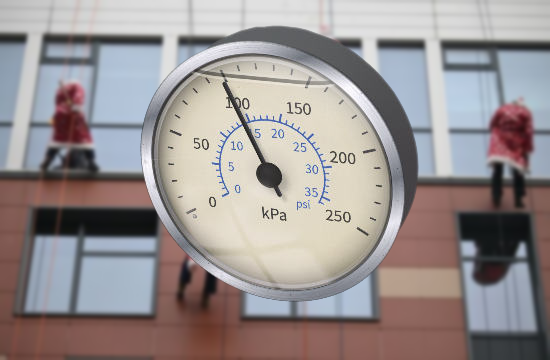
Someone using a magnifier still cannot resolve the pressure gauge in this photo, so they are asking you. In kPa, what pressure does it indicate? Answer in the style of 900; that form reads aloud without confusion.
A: 100
